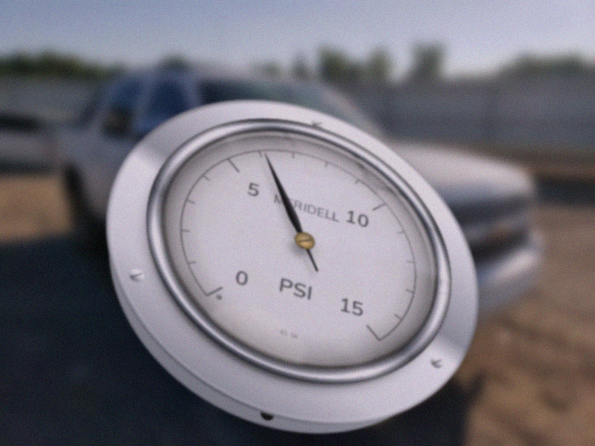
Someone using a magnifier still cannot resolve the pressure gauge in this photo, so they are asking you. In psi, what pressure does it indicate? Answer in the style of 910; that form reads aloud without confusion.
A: 6
